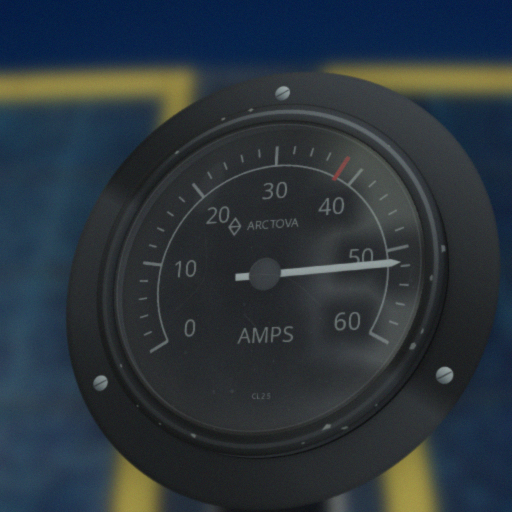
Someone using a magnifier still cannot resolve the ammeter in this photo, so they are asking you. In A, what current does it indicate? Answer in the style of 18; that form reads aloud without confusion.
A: 52
